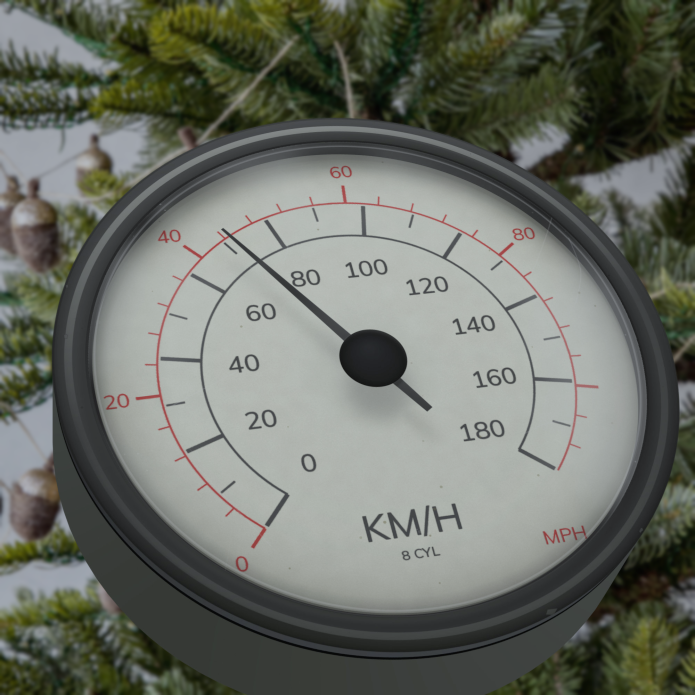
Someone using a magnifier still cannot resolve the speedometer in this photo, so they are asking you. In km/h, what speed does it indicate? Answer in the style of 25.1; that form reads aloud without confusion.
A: 70
